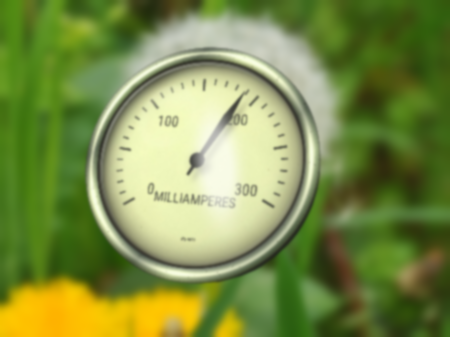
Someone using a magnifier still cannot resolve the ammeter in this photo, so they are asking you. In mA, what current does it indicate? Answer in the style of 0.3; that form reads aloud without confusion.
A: 190
